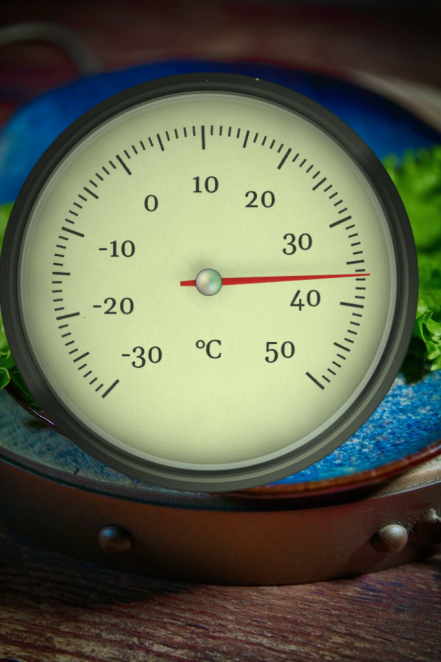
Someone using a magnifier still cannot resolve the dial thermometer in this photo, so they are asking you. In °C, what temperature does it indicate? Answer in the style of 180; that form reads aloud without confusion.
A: 36.5
